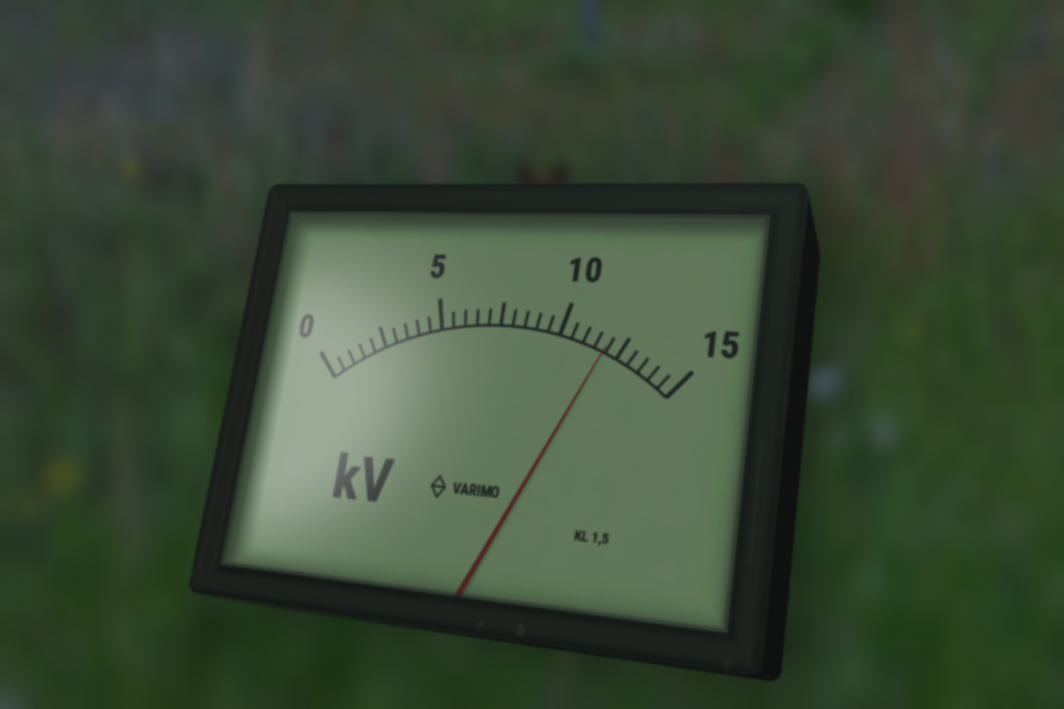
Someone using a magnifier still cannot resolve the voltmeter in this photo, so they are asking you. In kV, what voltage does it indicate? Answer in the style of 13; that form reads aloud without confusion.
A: 12
